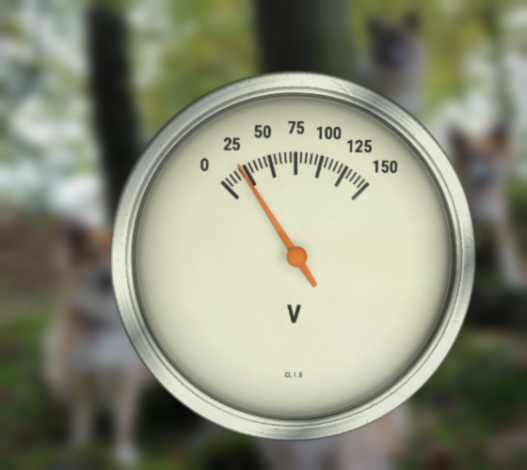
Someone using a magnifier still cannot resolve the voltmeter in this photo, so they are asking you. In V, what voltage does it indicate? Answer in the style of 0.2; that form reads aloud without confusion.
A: 20
